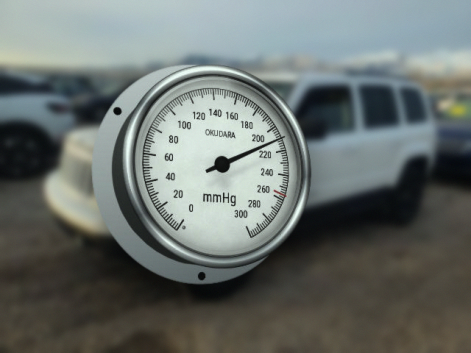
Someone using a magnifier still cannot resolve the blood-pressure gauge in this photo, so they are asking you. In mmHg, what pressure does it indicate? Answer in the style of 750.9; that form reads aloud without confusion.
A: 210
